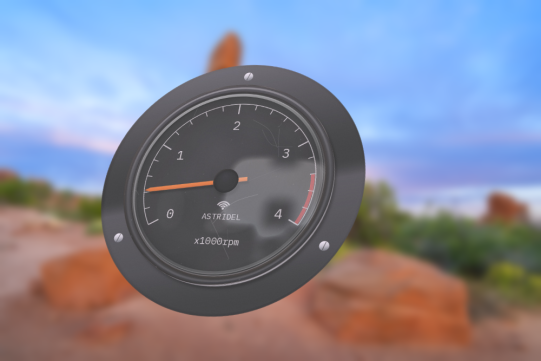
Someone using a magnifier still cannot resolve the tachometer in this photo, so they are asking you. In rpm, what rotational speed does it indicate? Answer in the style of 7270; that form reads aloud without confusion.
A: 400
